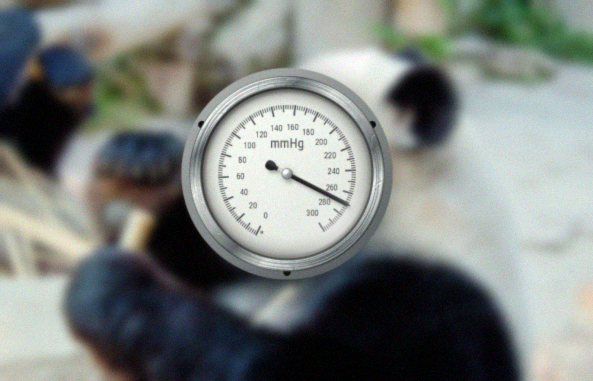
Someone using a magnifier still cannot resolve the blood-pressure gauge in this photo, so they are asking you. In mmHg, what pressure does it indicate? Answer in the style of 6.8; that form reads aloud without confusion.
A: 270
